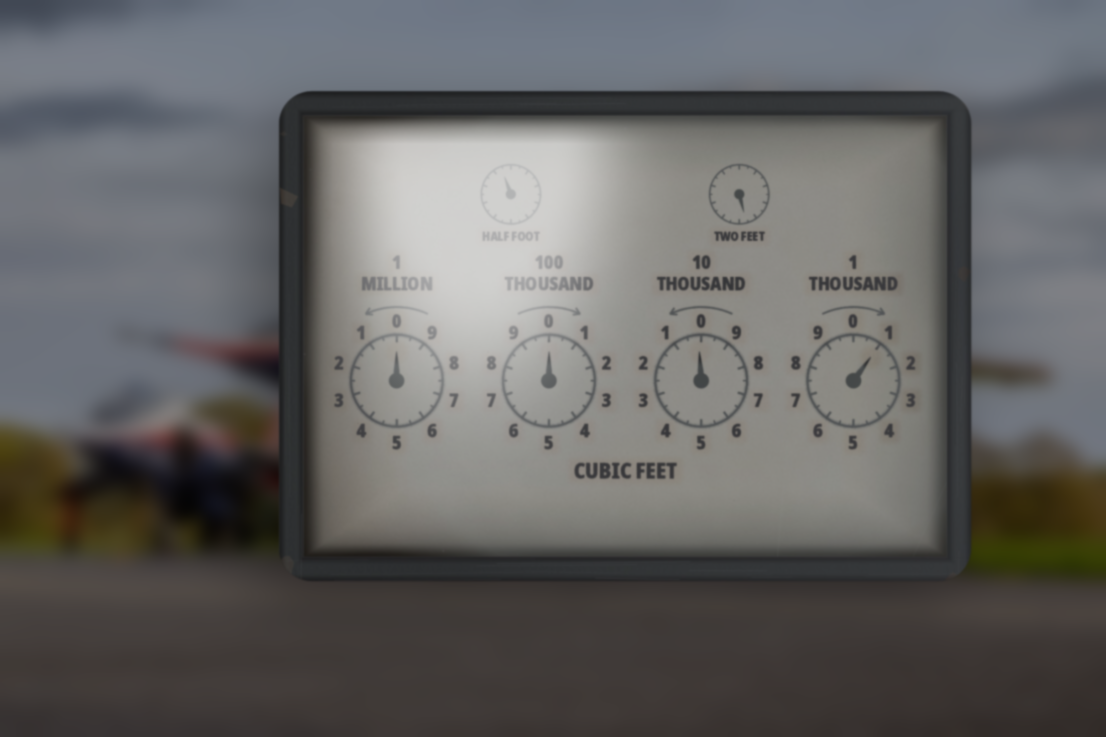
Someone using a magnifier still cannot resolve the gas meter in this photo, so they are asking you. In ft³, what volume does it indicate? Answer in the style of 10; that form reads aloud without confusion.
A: 100
